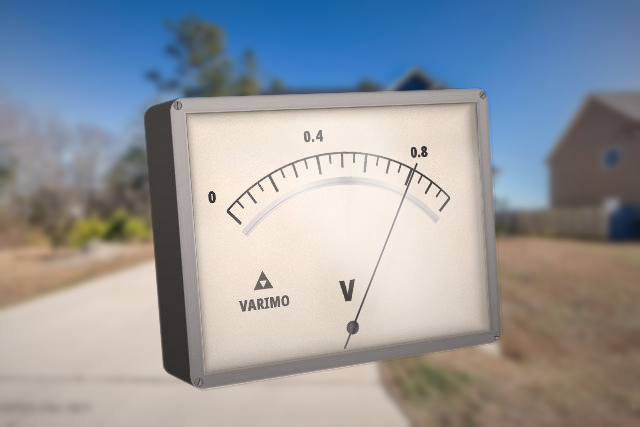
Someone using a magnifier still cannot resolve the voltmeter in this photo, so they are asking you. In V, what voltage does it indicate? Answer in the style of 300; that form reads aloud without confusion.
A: 0.8
